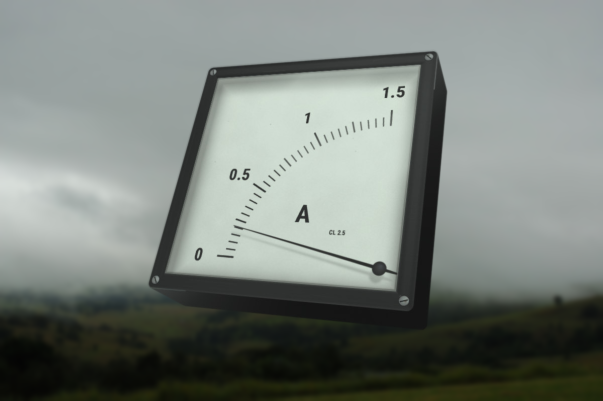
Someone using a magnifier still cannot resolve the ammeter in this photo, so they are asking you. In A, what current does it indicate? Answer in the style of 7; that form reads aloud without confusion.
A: 0.2
